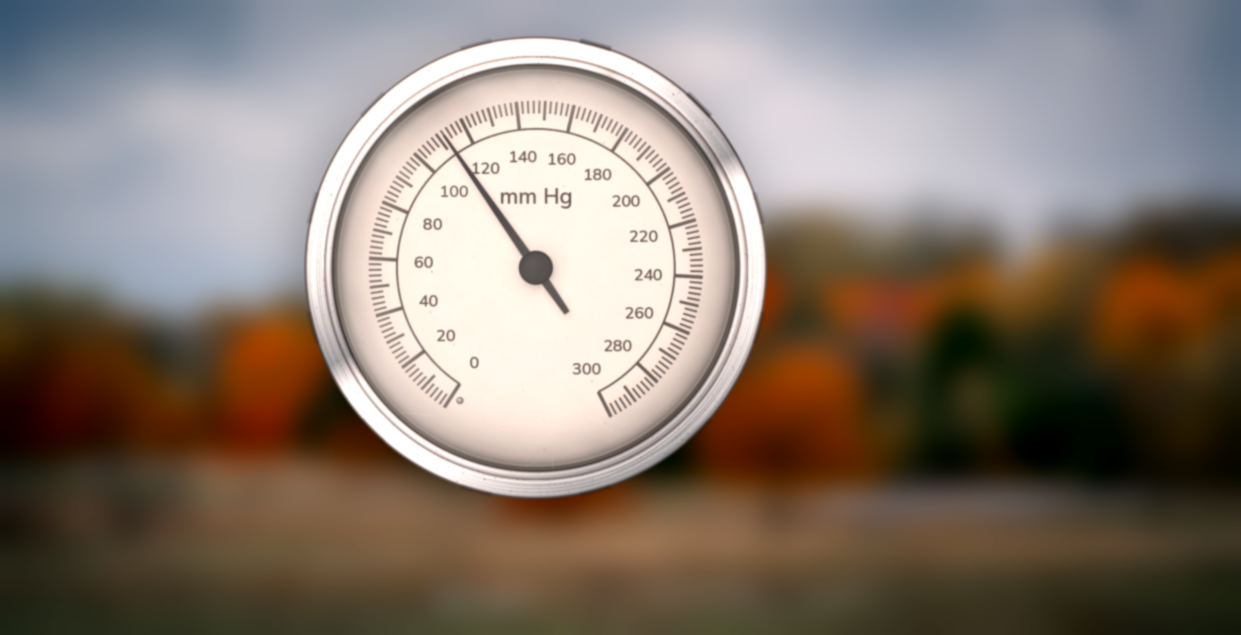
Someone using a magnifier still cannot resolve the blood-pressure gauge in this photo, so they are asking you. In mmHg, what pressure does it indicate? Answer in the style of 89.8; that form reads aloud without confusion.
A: 112
